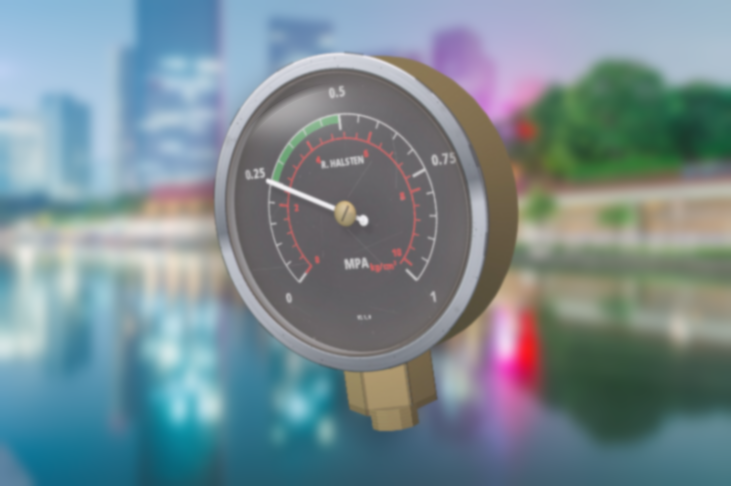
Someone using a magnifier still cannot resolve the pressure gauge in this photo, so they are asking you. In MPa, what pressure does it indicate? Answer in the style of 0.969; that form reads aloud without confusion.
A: 0.25
